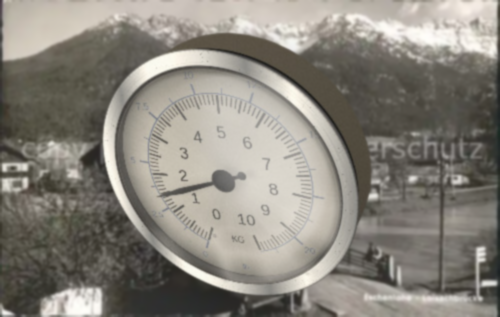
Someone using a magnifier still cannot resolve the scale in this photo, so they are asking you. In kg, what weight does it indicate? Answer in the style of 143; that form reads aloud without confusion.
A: 1.5
